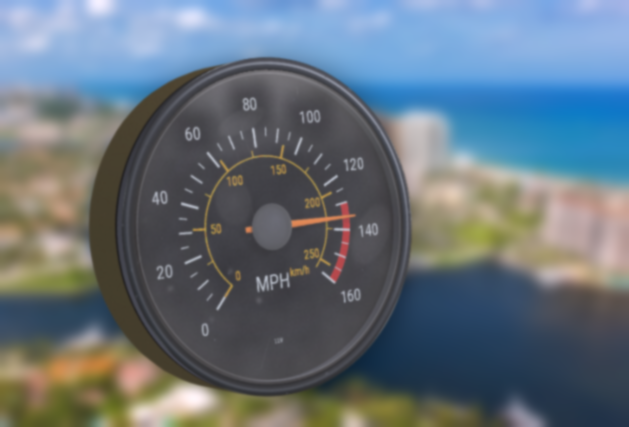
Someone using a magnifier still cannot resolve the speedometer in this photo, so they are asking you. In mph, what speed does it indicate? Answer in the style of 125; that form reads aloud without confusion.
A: 135
